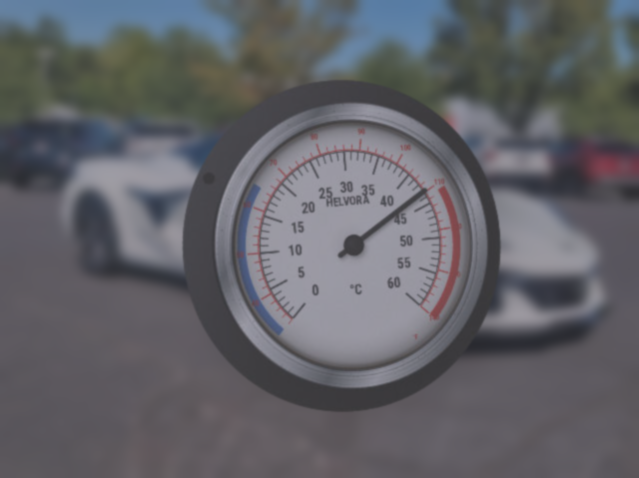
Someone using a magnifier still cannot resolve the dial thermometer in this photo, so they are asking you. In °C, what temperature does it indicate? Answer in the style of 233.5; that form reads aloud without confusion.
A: 43
